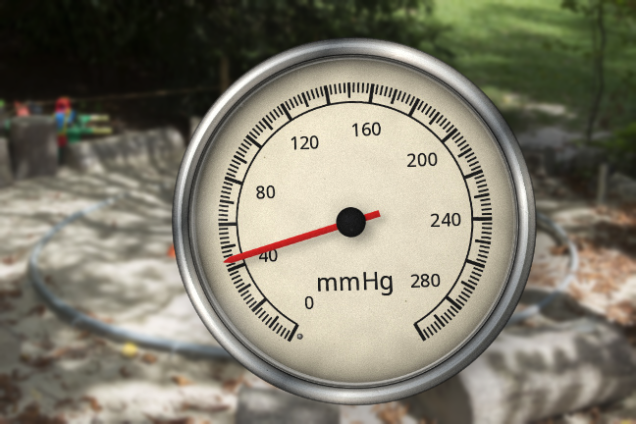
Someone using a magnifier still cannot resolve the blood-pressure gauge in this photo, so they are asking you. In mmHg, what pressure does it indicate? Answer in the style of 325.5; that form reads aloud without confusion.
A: 44
